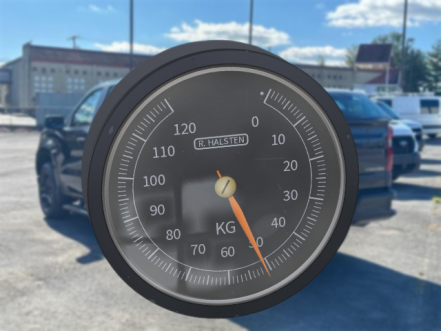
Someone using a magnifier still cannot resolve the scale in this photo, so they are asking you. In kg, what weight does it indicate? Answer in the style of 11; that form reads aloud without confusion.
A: 51
